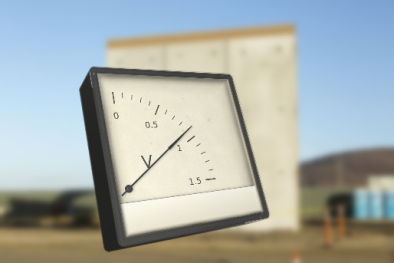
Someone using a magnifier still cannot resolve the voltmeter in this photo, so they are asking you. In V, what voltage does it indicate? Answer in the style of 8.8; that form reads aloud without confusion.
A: 0.9
